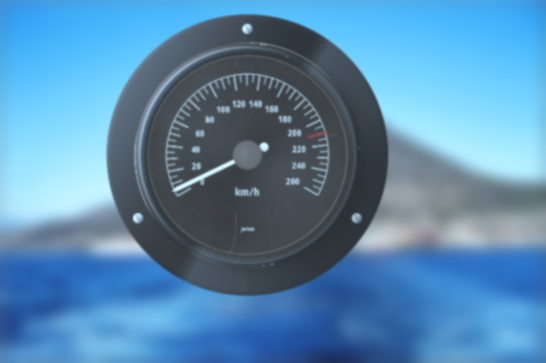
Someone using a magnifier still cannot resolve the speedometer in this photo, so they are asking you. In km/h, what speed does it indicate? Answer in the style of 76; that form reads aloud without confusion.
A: 5
